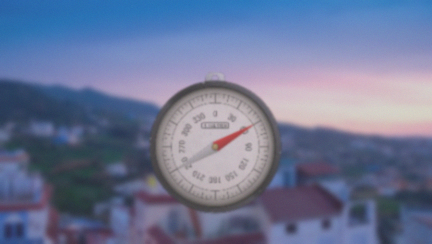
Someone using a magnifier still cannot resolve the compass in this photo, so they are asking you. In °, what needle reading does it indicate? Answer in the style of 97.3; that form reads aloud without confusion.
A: 60
